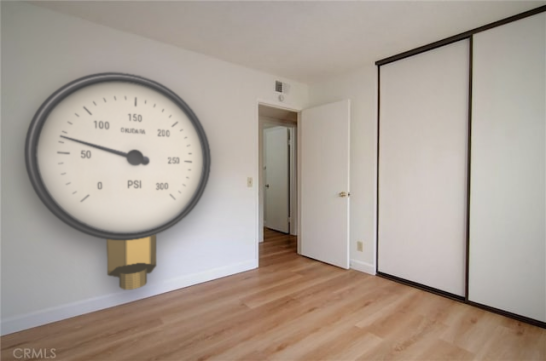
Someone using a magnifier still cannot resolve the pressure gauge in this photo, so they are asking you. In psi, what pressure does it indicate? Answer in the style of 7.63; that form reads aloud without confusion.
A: 65
